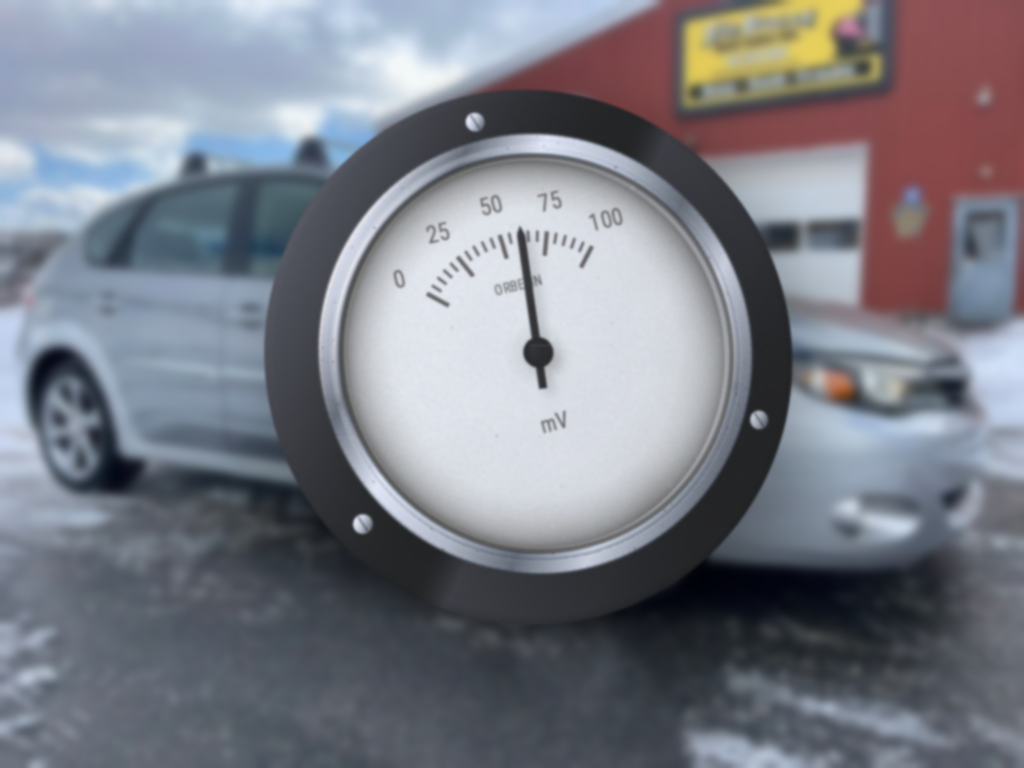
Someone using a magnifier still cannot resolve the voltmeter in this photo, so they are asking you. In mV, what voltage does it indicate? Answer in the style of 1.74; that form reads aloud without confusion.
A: 60
